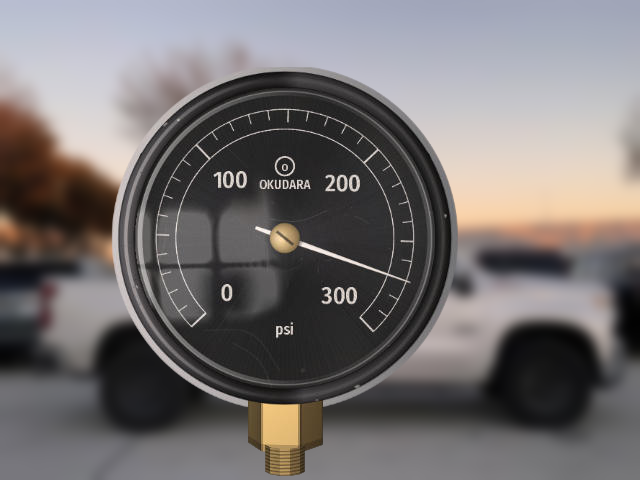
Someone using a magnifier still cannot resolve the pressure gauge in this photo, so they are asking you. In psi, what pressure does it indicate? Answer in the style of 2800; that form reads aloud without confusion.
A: 270
